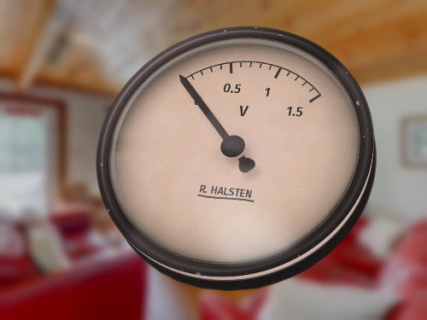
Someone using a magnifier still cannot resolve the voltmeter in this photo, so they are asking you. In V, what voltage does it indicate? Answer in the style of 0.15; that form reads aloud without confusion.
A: 0
